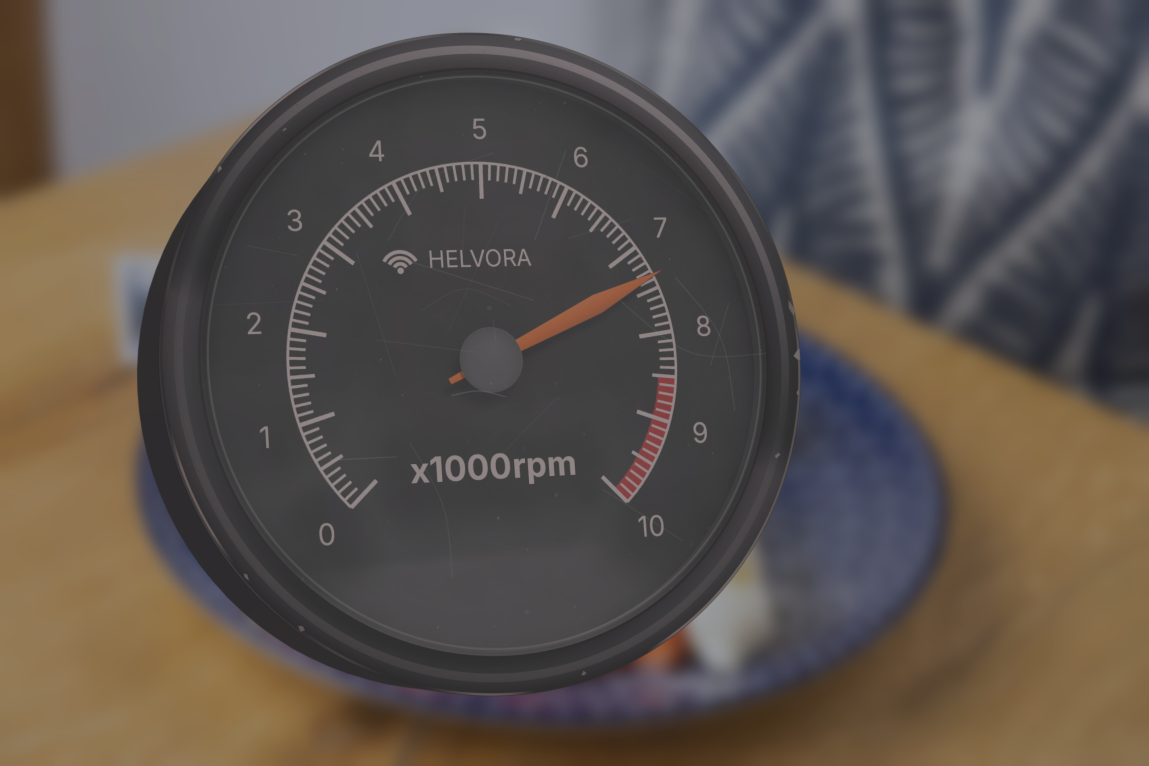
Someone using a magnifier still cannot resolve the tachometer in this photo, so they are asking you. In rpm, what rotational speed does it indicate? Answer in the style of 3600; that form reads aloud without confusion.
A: 7350
